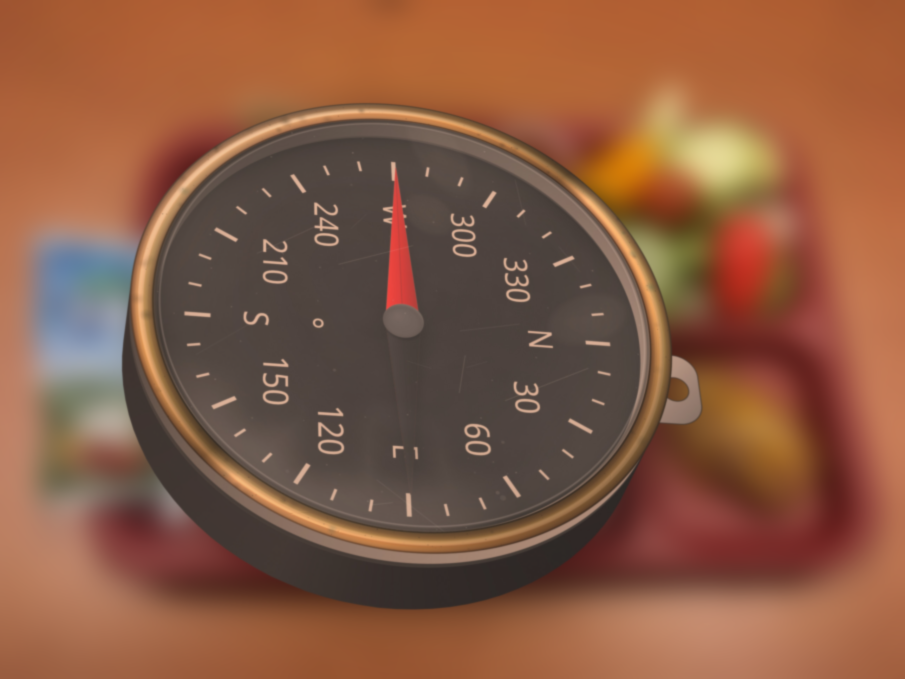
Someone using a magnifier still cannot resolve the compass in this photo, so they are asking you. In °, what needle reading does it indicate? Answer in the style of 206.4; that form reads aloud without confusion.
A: 270
